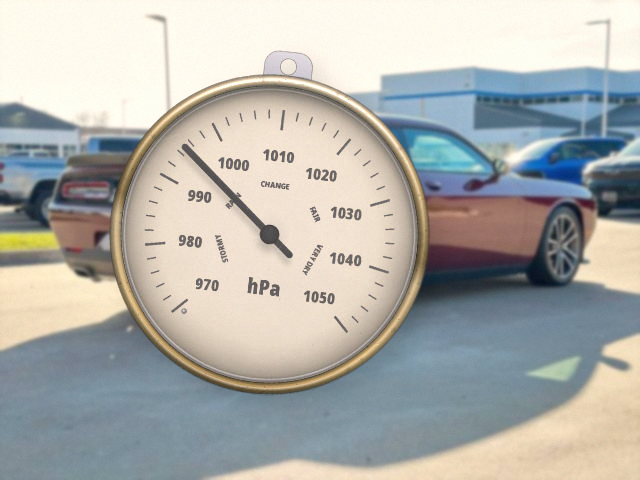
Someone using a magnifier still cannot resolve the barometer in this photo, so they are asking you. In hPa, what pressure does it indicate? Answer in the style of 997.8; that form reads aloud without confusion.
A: 995
